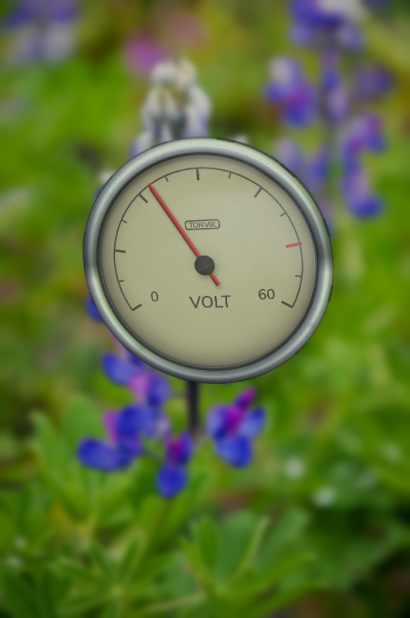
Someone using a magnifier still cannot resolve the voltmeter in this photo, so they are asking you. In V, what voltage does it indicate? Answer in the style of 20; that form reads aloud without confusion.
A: 22.5
